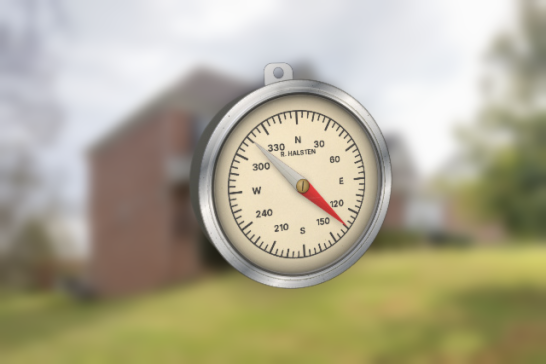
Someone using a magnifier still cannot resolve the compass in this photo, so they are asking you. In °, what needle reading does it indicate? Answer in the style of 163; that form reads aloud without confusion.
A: 135
